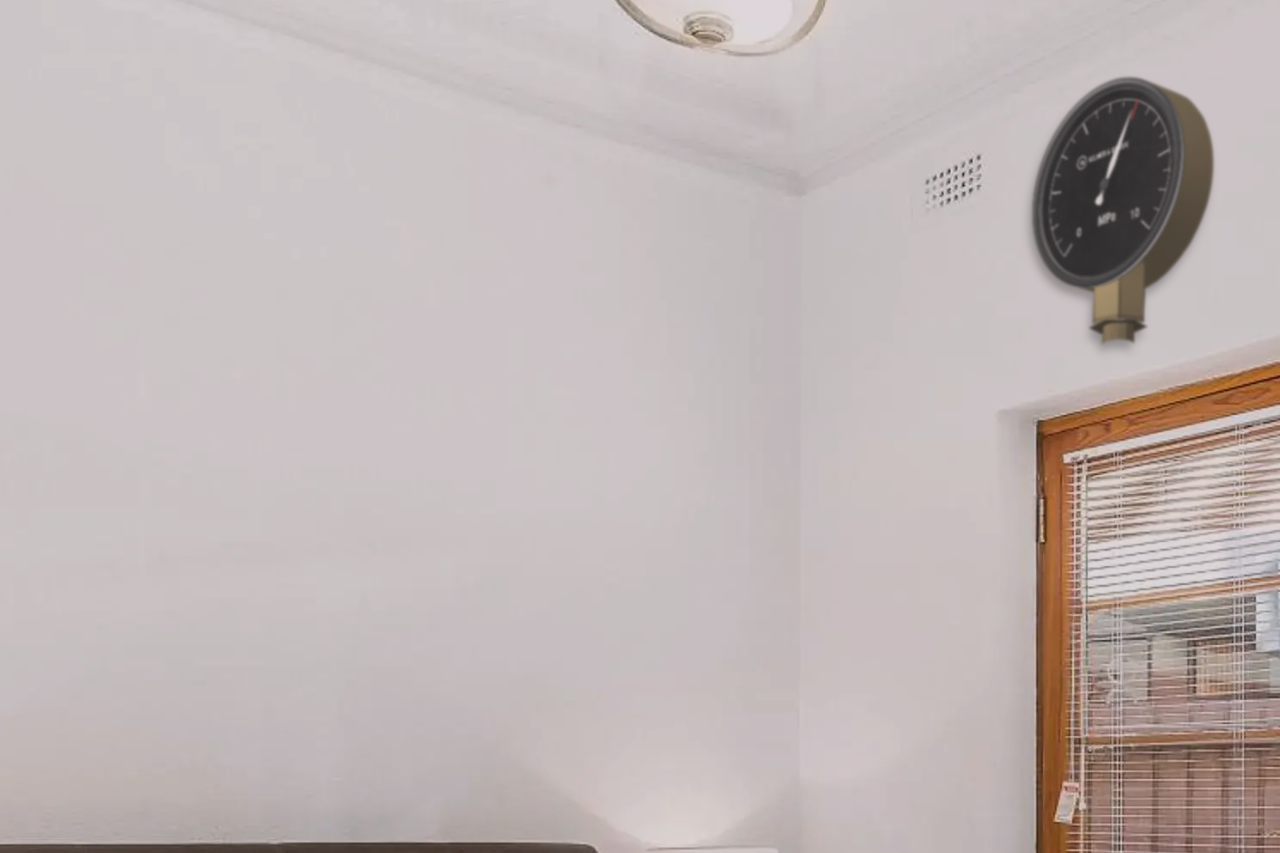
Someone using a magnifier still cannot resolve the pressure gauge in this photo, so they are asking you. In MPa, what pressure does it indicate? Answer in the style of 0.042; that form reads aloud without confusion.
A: 6
